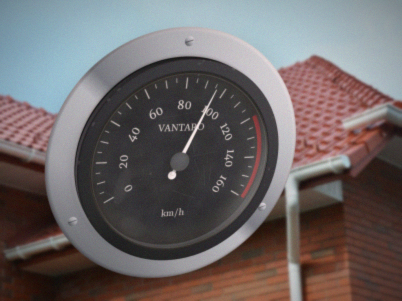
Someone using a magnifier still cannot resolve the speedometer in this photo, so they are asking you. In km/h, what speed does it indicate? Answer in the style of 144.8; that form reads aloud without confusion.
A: 95
